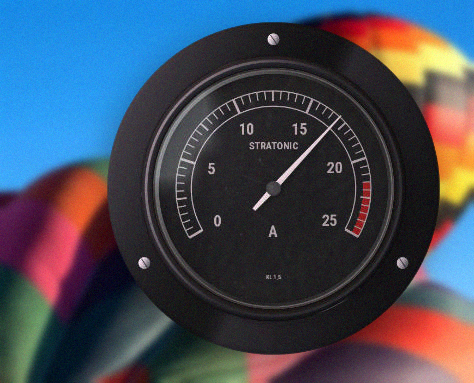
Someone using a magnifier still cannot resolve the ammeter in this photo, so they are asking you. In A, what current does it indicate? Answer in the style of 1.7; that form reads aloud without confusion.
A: 17
